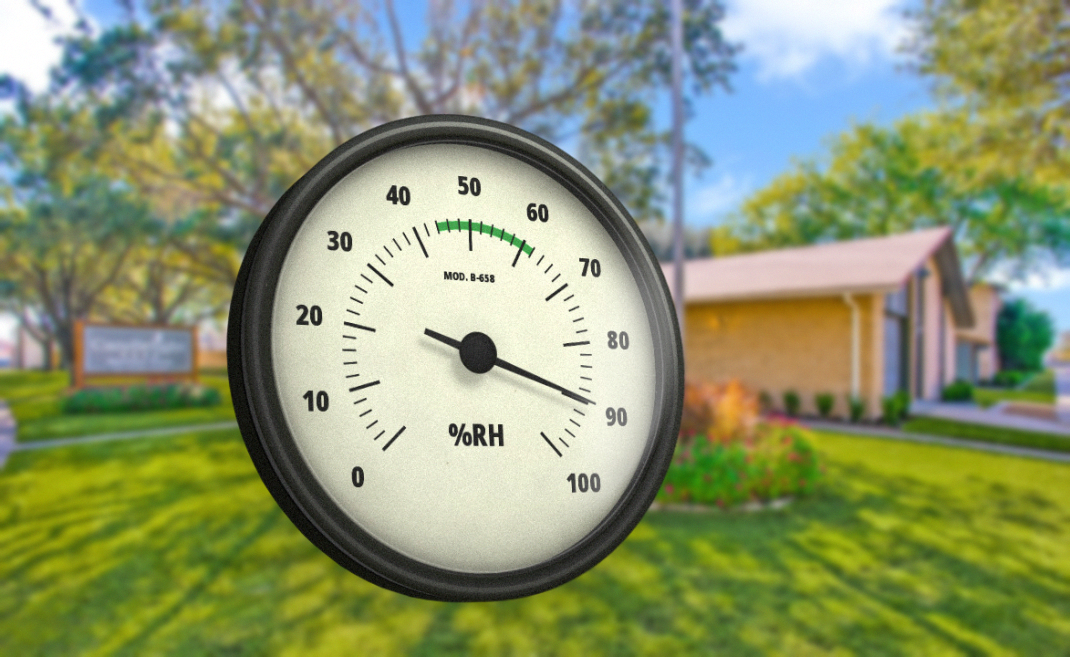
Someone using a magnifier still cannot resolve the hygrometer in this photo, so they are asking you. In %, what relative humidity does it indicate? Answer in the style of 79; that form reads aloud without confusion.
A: 90
